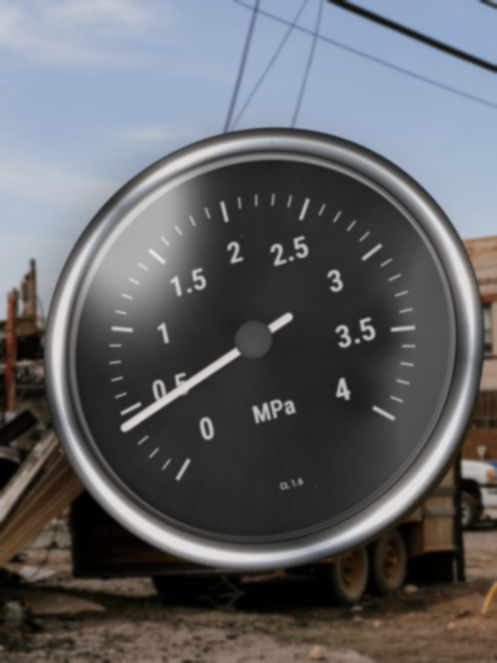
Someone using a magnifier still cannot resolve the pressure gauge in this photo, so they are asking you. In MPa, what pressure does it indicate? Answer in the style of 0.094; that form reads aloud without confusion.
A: 0.4
